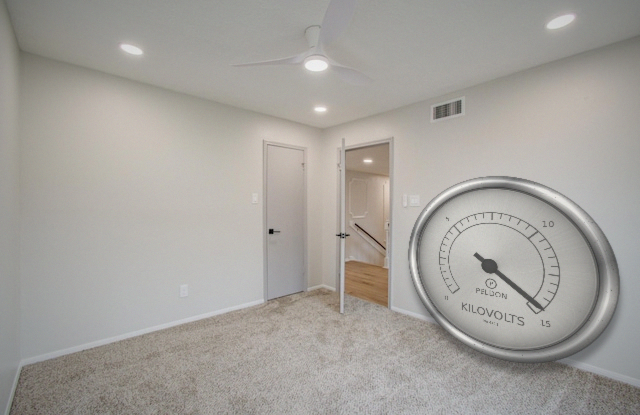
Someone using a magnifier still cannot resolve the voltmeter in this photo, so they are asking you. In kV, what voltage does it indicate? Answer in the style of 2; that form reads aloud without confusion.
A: 14.5
